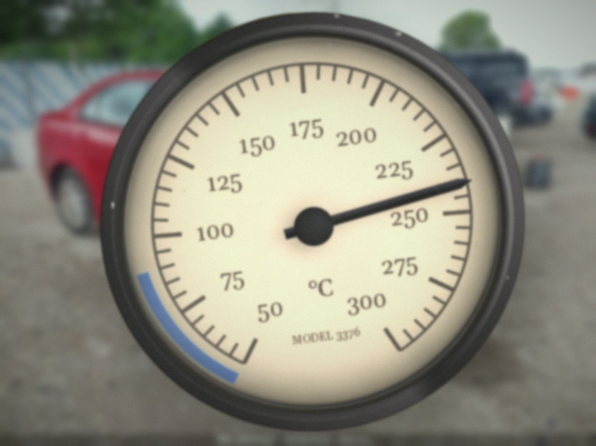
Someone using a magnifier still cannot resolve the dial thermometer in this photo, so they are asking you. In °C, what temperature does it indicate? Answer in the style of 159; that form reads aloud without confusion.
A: 240
